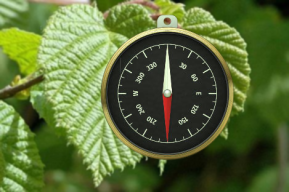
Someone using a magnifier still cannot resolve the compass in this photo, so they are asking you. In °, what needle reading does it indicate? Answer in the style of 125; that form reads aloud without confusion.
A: 180
